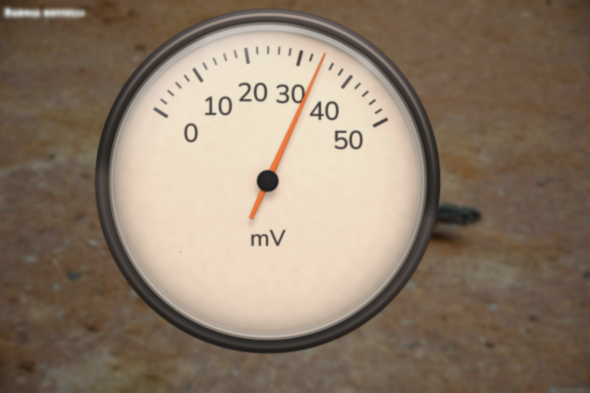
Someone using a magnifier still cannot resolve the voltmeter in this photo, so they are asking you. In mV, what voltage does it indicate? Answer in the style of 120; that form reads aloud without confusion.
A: 34
